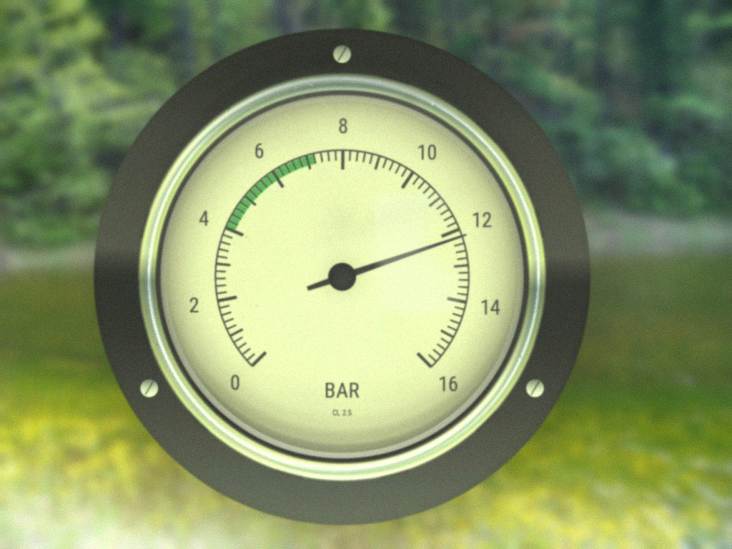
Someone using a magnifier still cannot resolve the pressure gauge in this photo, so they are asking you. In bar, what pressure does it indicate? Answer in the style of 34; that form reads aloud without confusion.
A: 12.2
